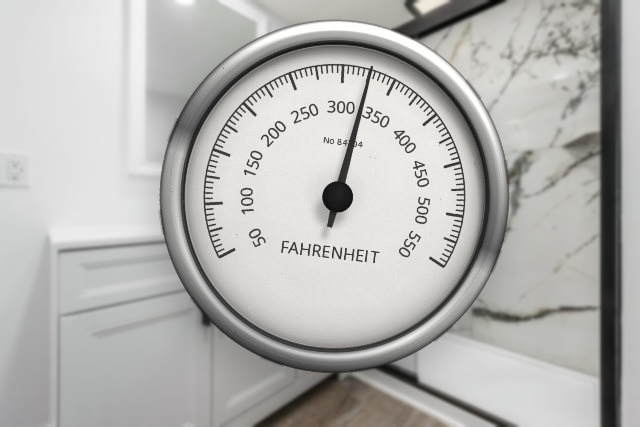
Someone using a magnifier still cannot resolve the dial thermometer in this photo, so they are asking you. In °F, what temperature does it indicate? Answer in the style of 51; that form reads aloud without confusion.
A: 325
